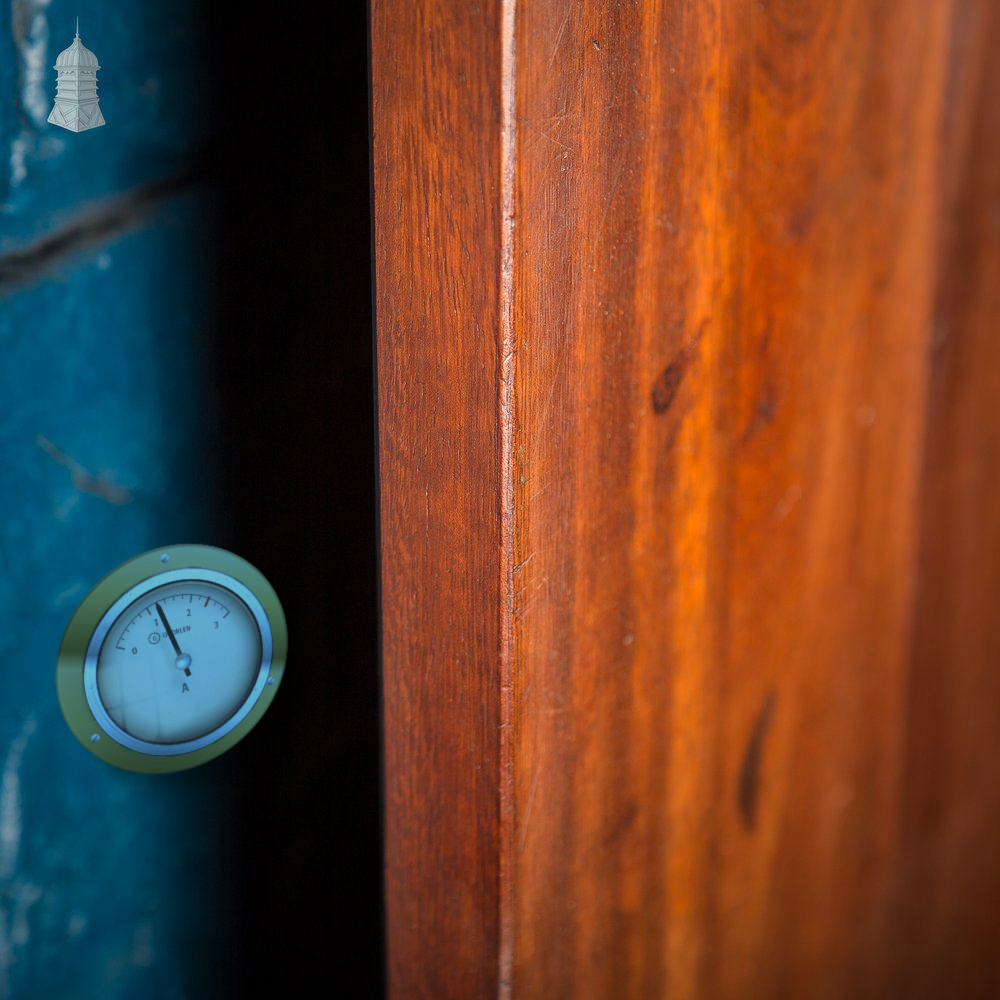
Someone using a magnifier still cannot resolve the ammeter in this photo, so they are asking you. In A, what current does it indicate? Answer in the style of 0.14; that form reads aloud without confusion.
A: 1.2
